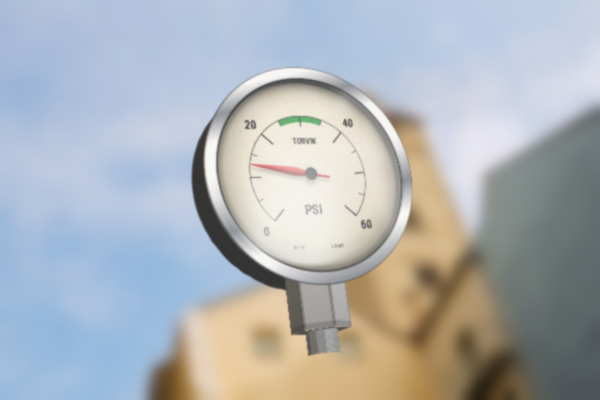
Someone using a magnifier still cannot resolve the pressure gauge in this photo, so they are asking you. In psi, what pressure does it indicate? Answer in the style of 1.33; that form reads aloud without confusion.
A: 12.5
